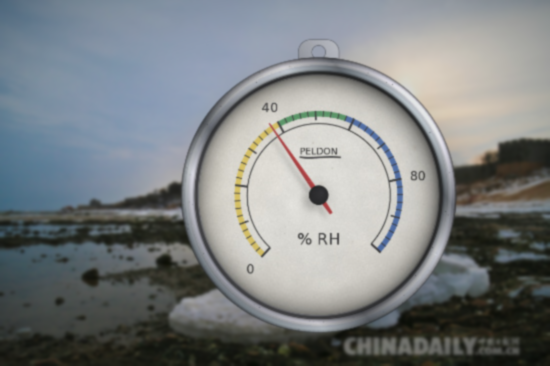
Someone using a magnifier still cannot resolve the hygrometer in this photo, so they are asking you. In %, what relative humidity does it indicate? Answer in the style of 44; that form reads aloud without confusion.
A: 38
